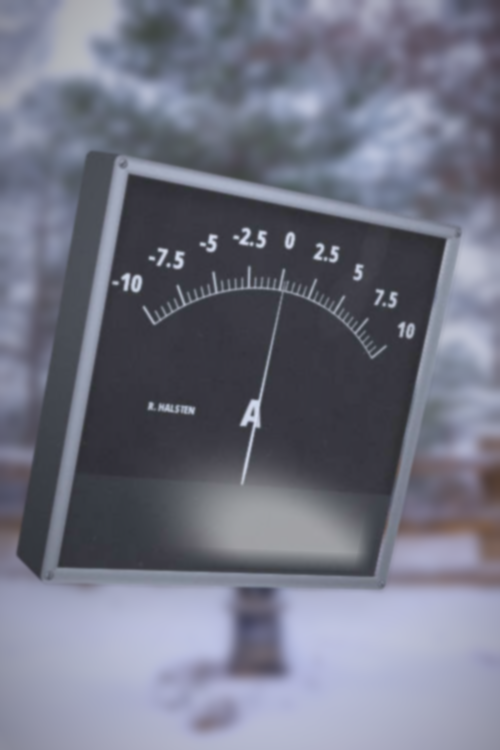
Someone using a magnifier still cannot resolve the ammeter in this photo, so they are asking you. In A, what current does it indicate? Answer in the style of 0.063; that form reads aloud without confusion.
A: 0
